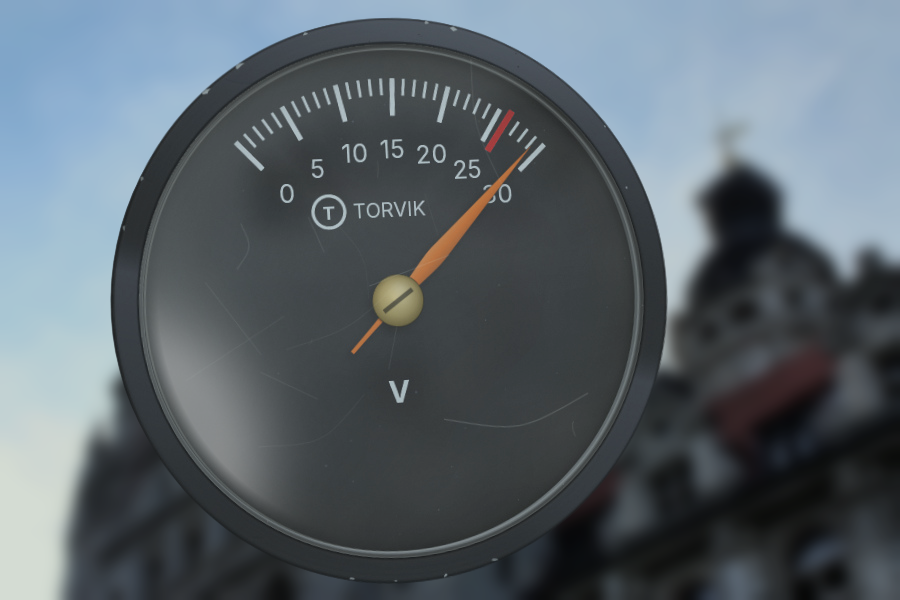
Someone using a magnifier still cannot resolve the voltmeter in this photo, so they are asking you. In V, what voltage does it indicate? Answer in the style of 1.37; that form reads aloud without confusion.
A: 29
